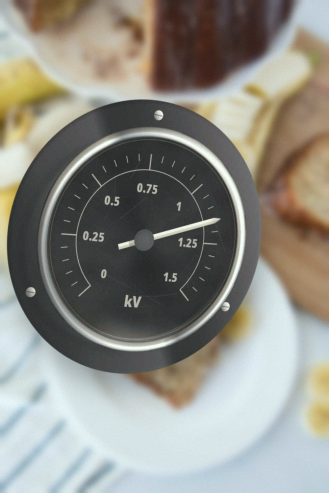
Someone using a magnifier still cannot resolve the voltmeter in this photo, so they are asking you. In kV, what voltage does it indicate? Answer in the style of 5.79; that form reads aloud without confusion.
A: 1.15
